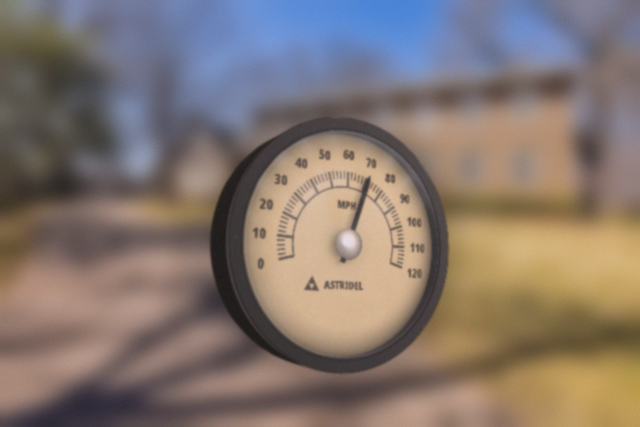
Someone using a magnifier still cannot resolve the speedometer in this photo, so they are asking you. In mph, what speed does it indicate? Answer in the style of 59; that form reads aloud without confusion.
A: 70
